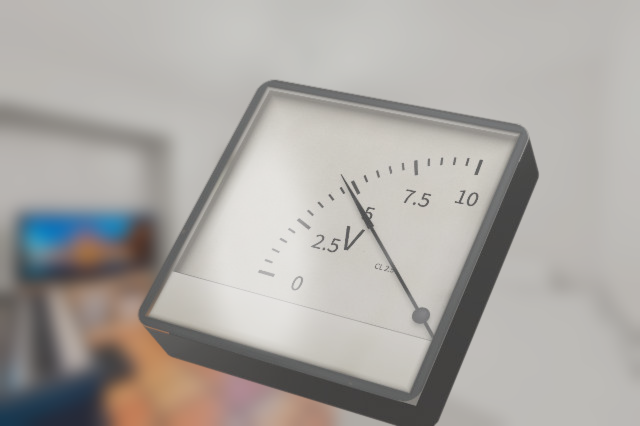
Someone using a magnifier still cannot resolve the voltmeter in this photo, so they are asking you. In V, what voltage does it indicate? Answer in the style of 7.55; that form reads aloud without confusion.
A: 4.75
